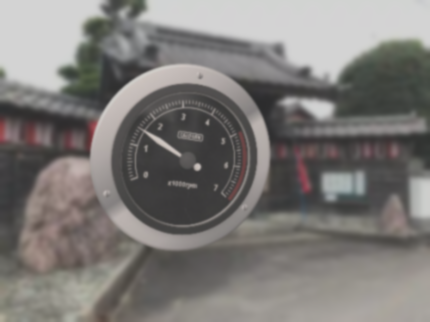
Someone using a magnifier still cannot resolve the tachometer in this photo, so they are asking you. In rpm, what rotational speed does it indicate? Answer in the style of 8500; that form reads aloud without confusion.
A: 1500
